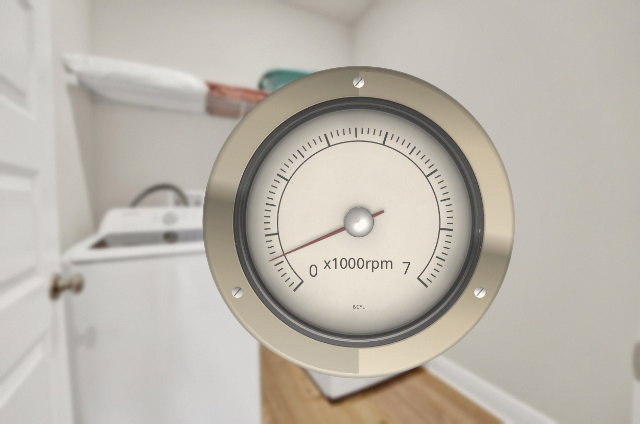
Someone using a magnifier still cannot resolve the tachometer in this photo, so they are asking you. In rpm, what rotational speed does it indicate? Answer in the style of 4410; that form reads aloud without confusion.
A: 600
